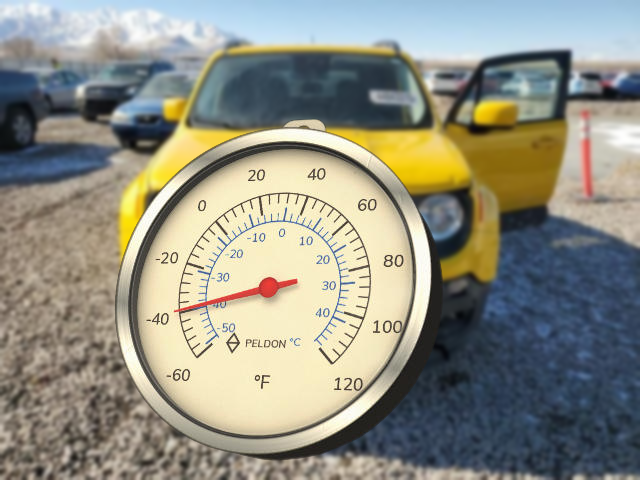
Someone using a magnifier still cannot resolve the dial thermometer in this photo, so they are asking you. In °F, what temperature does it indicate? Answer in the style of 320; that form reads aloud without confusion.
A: -40
